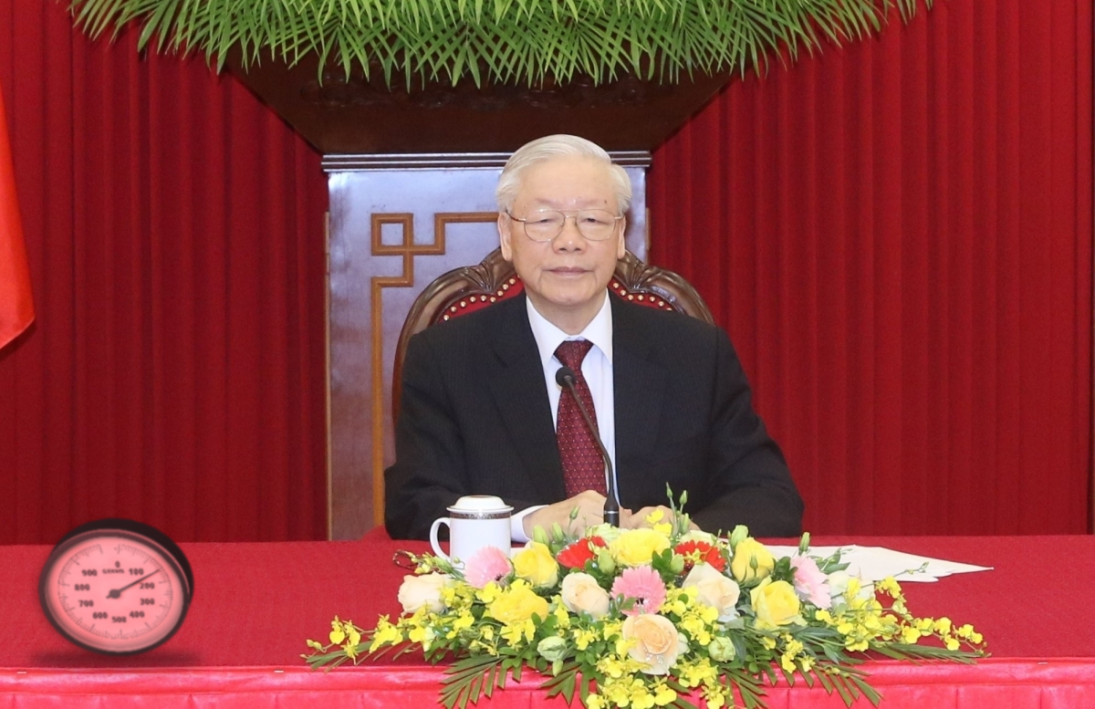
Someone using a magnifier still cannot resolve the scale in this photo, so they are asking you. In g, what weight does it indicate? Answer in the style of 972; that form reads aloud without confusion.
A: 150
